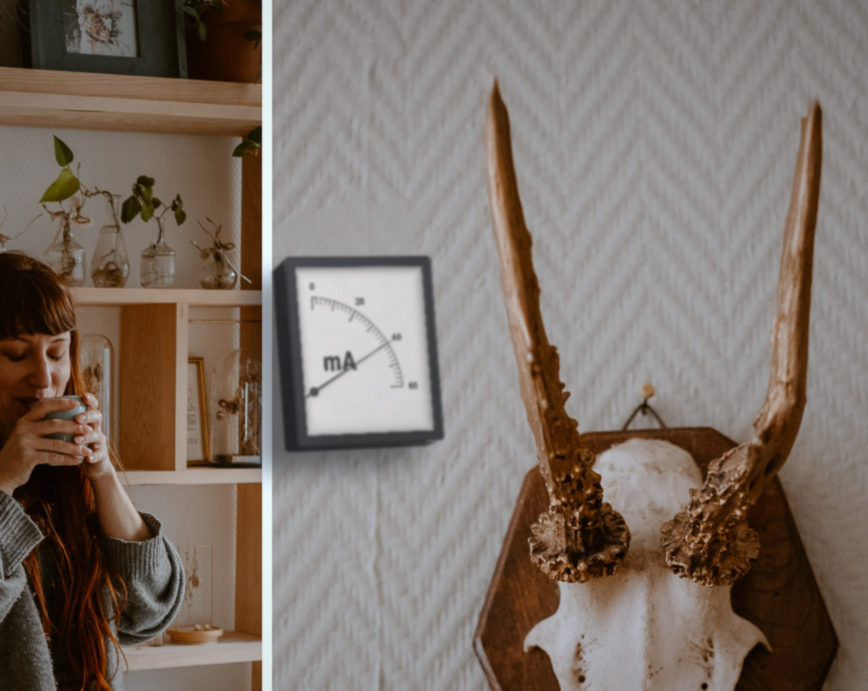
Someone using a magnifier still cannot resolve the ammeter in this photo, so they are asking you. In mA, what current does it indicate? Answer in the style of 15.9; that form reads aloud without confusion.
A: 40
